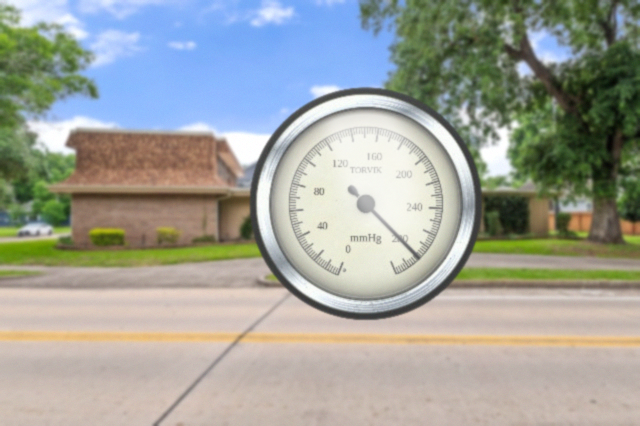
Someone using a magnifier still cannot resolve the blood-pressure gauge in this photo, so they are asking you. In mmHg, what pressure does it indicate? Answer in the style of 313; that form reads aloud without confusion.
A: 280
